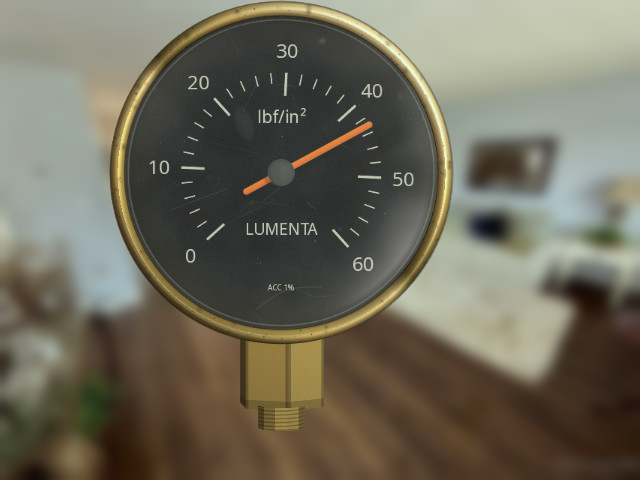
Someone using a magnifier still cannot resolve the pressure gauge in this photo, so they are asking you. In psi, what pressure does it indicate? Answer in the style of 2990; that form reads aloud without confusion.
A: 43
